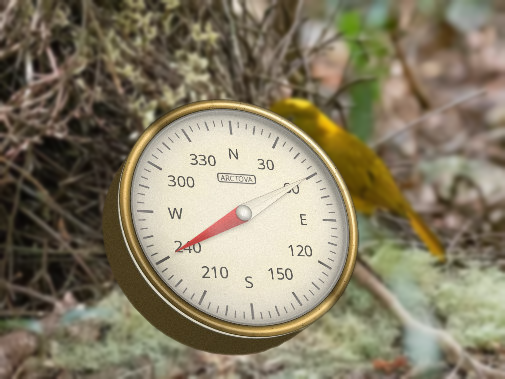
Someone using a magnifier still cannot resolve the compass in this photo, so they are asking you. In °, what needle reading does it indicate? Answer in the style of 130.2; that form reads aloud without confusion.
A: 240
